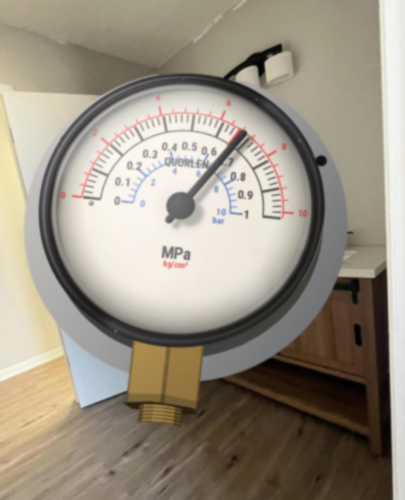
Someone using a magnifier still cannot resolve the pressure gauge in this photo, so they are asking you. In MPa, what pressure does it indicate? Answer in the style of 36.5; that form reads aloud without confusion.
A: 0.68
